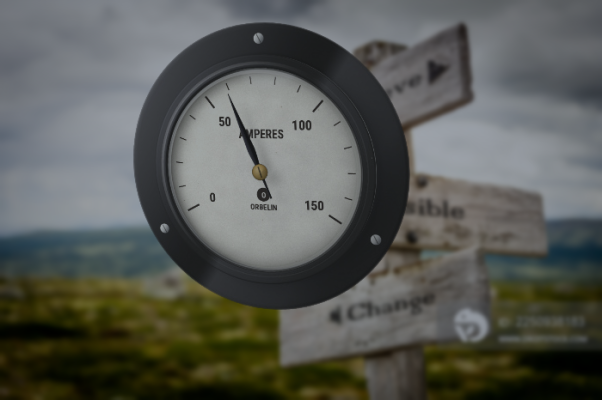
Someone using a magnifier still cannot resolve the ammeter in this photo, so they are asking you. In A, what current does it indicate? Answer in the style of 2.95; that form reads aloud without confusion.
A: 60
